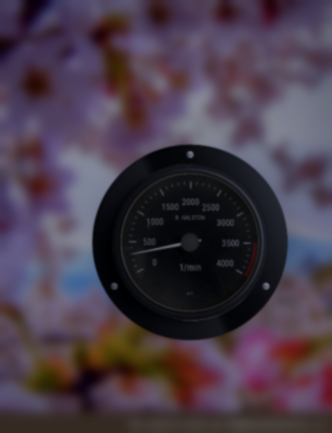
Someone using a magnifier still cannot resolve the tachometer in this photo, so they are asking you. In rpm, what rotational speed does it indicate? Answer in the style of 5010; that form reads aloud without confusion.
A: 300
